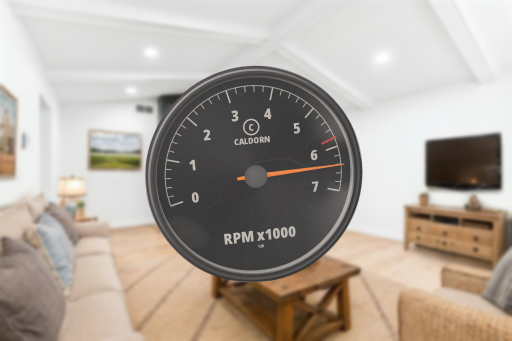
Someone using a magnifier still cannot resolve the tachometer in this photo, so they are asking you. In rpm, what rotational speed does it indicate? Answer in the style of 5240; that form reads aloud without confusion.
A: 6400
